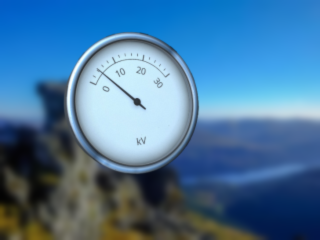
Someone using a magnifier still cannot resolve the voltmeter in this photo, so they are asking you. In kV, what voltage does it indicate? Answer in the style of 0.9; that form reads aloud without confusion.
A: 4
